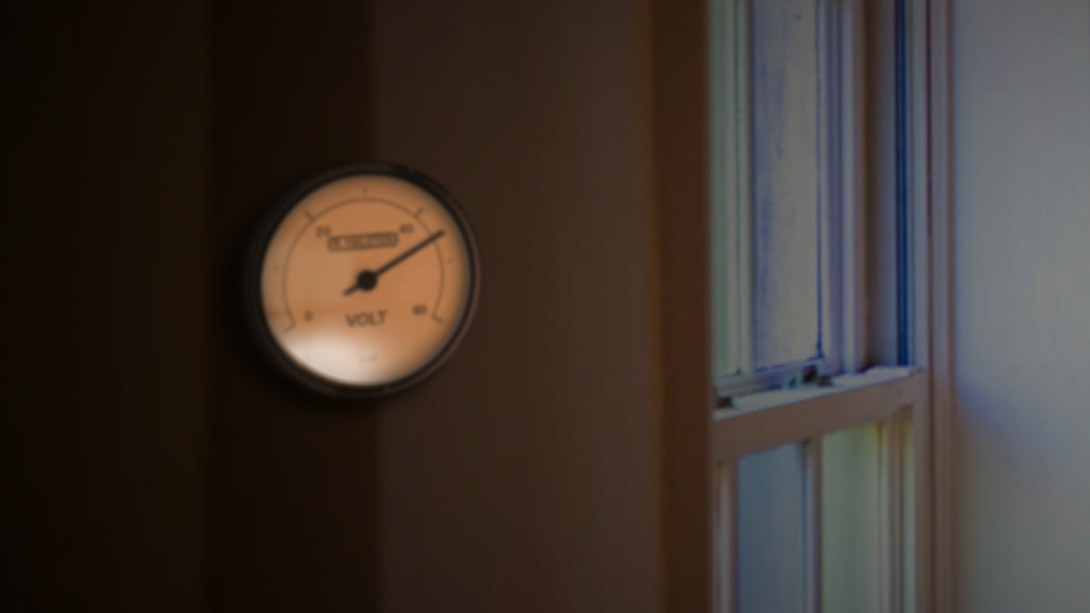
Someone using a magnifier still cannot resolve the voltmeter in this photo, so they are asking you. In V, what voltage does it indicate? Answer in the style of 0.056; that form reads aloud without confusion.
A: 45
